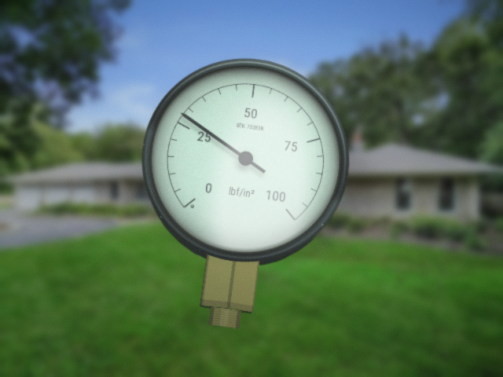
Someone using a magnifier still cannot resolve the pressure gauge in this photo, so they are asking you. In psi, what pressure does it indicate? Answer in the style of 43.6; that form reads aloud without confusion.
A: 27.5
